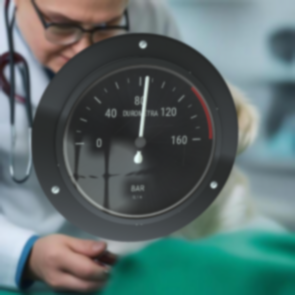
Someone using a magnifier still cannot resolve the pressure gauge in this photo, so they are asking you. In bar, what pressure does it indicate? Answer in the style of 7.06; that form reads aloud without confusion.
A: 85
